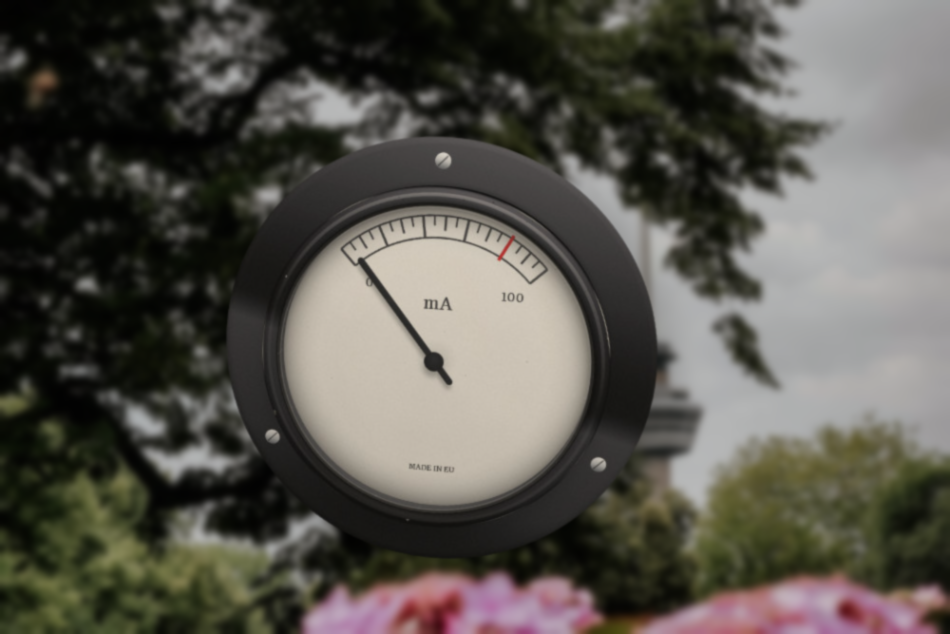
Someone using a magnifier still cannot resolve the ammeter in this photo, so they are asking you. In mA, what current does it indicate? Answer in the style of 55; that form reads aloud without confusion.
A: 5
